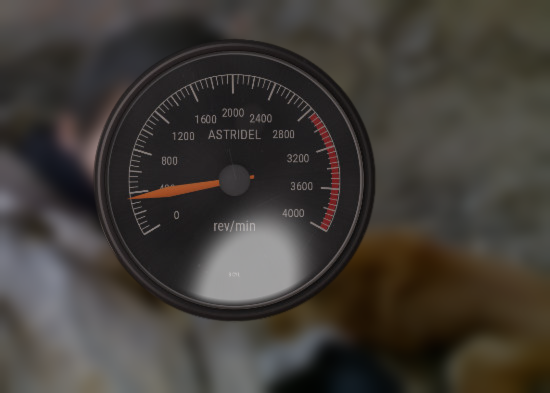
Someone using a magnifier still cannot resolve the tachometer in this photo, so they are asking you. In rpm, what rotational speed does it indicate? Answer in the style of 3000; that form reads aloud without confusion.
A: 350
